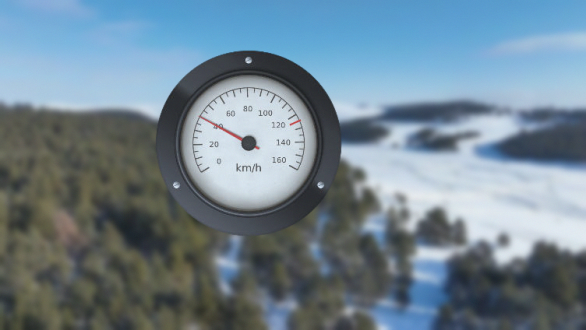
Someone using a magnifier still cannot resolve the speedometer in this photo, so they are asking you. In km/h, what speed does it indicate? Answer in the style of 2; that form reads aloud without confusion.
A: 40
